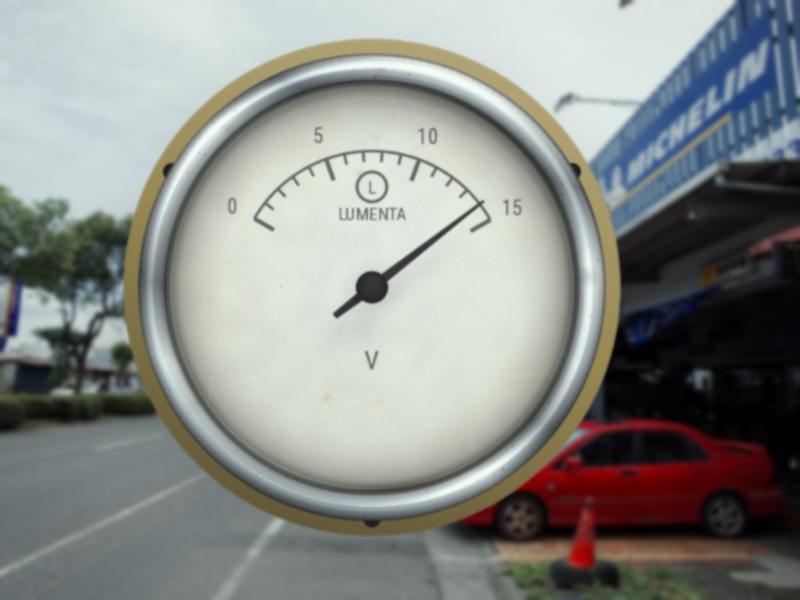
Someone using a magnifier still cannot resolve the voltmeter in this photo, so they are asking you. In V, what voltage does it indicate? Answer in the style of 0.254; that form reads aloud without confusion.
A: 14
